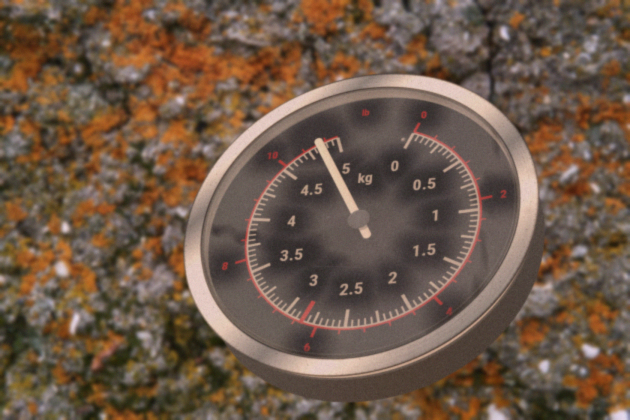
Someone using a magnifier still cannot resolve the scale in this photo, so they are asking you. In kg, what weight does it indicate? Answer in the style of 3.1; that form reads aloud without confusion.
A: 4.85
